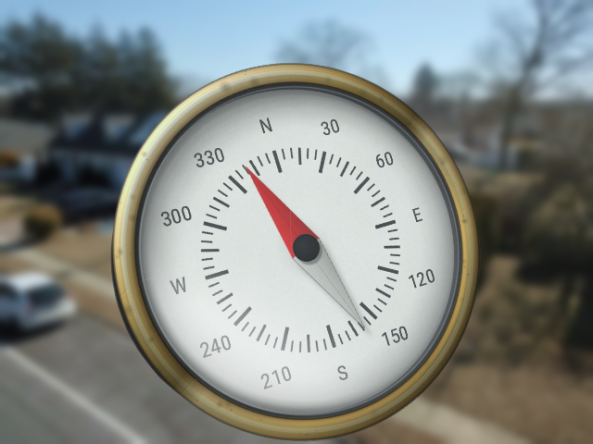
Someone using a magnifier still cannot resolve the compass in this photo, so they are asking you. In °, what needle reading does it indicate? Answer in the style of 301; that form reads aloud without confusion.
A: 340
